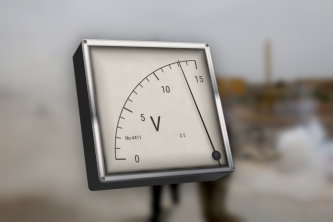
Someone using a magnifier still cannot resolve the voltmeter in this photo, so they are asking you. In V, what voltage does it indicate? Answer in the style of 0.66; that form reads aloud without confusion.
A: 13
